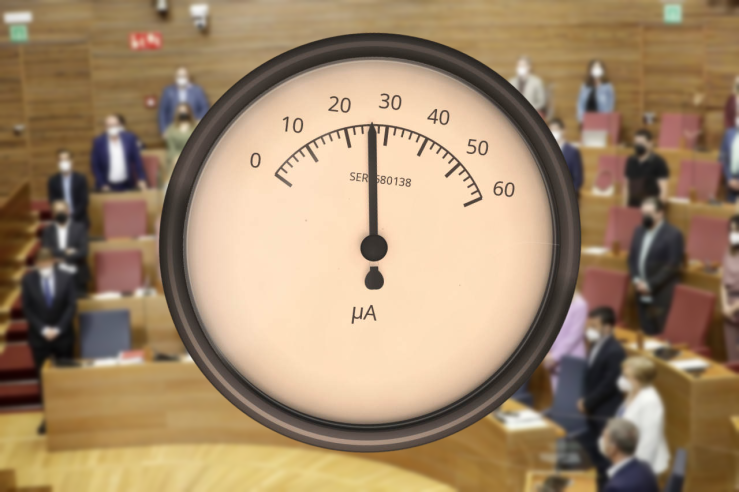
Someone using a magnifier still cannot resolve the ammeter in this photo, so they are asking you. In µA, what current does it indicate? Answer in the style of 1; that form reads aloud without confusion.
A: 26
